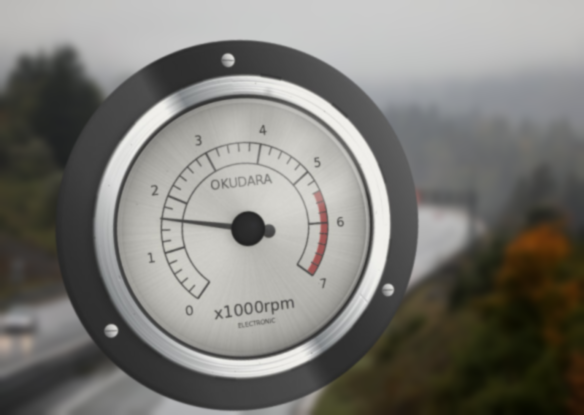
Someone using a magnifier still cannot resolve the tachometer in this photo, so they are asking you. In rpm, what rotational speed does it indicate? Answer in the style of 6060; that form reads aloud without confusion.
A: 1600
